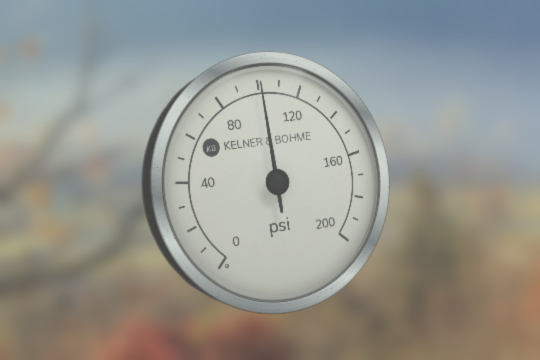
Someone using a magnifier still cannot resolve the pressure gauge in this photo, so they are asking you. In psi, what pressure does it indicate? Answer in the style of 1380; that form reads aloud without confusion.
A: 100
